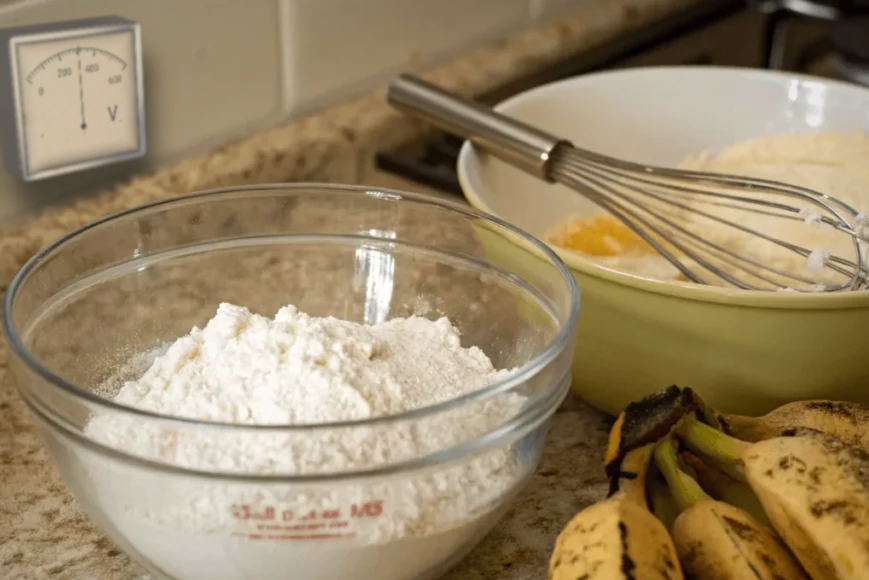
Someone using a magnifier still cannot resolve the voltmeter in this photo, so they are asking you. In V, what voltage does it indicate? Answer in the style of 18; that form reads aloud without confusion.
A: 300
